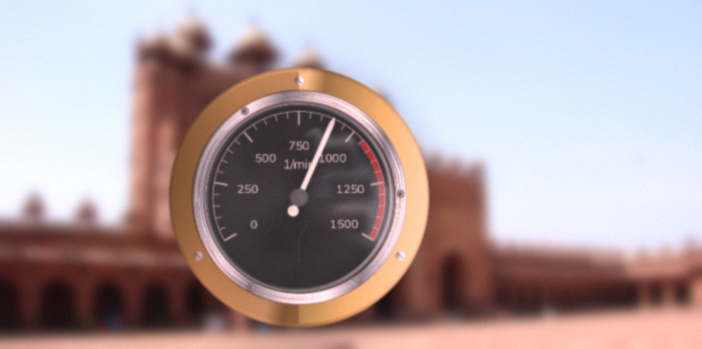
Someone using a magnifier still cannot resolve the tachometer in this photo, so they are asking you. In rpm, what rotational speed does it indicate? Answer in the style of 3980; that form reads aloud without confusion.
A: 900
